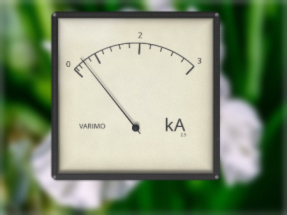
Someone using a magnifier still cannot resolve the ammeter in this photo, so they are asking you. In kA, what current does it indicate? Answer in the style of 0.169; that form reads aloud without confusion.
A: 0.6
